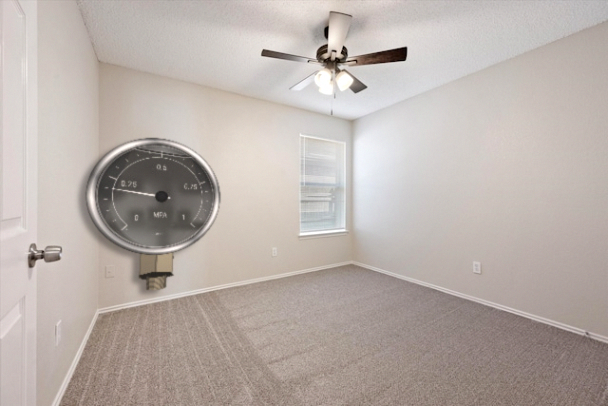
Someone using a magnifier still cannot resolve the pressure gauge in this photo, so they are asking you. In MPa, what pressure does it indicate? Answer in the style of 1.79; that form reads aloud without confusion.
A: 0.2
